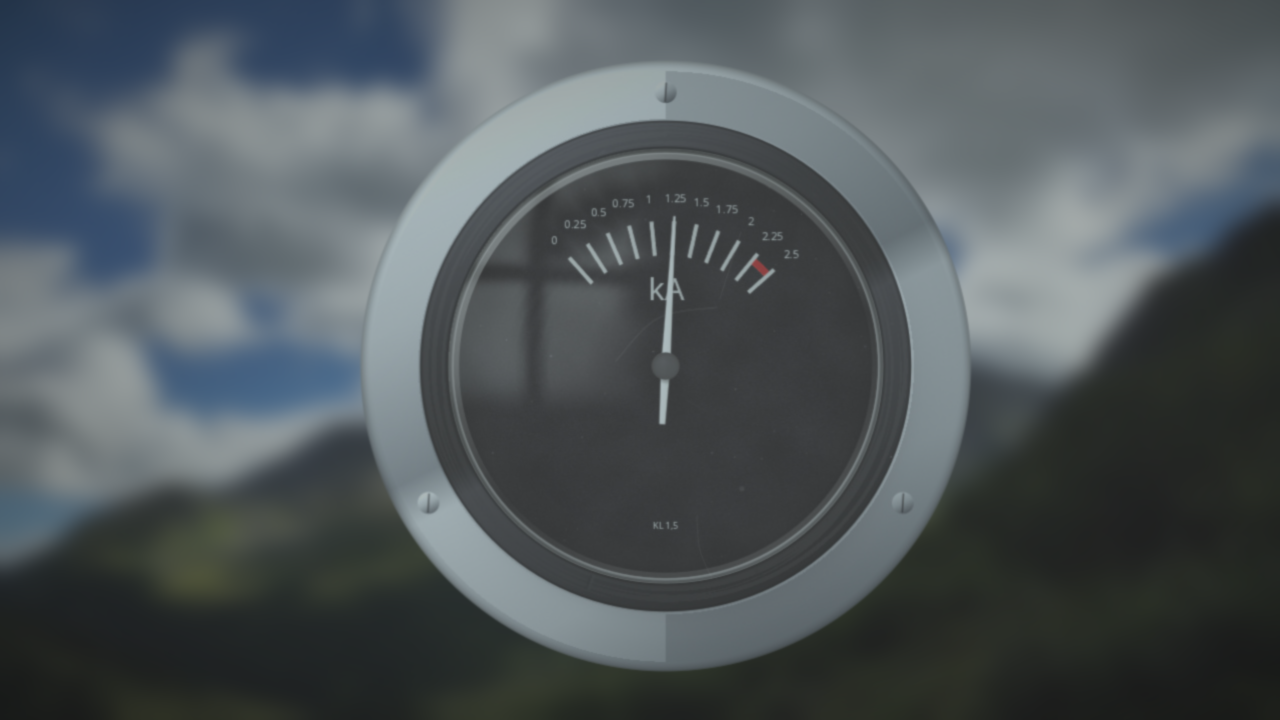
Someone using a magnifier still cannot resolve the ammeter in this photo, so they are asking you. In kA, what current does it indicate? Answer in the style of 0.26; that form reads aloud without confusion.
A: 1.25
